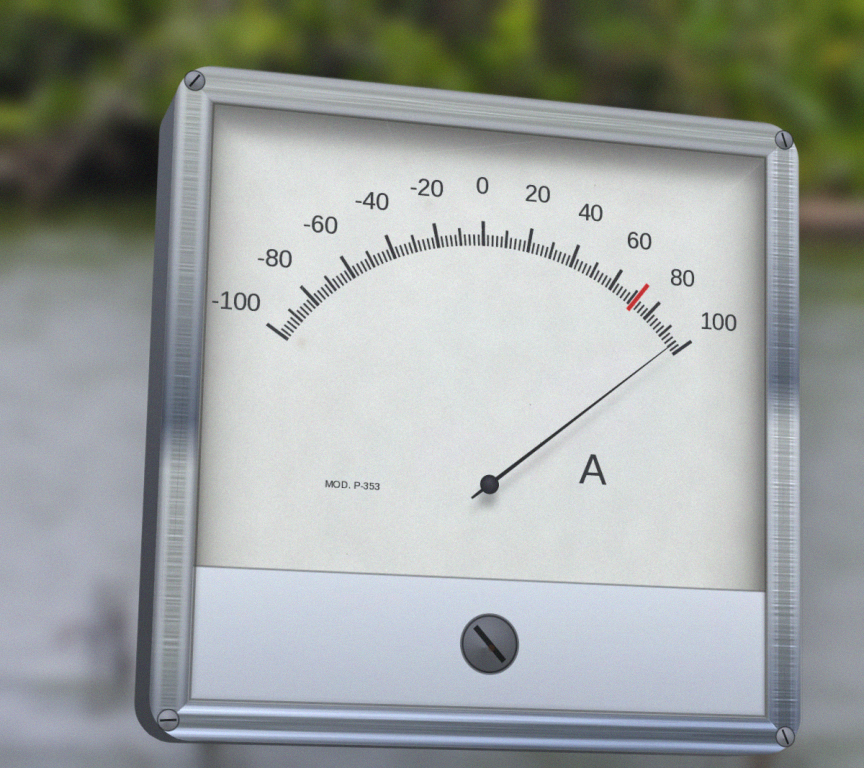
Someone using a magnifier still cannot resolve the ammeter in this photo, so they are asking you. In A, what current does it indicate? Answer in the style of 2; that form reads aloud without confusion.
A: 96
